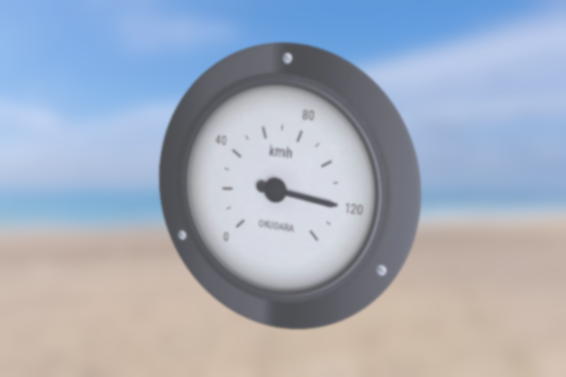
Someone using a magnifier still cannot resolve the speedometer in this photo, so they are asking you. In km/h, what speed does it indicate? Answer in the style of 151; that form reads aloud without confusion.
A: 120
